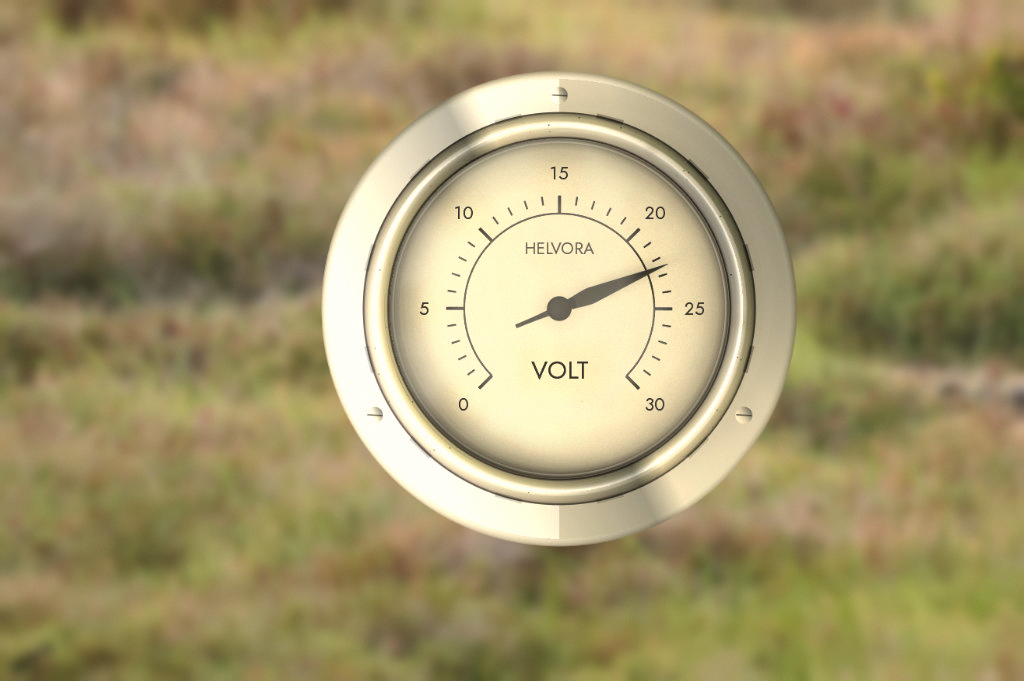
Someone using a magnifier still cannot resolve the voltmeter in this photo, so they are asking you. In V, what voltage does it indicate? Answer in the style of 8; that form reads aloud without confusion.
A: 22.5
